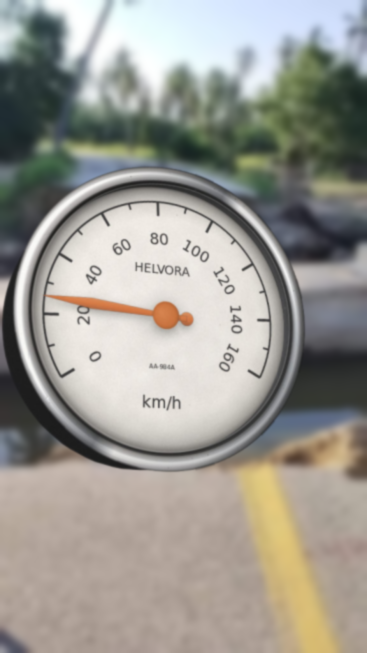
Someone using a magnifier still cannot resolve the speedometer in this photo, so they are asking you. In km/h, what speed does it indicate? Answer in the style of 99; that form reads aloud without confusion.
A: 25
